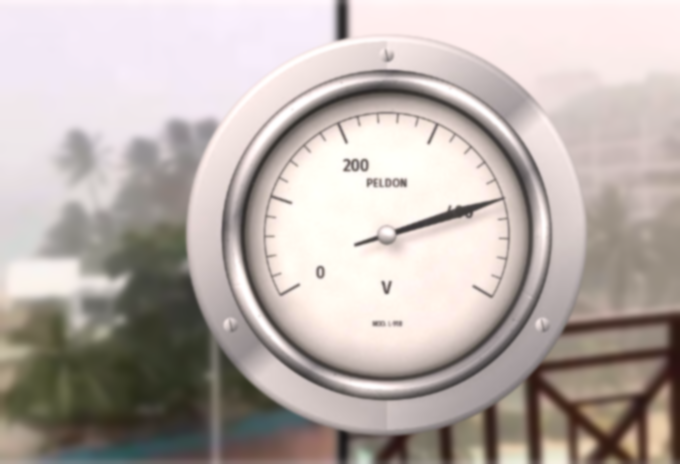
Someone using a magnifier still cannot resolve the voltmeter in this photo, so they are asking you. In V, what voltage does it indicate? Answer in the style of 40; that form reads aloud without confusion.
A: 400
